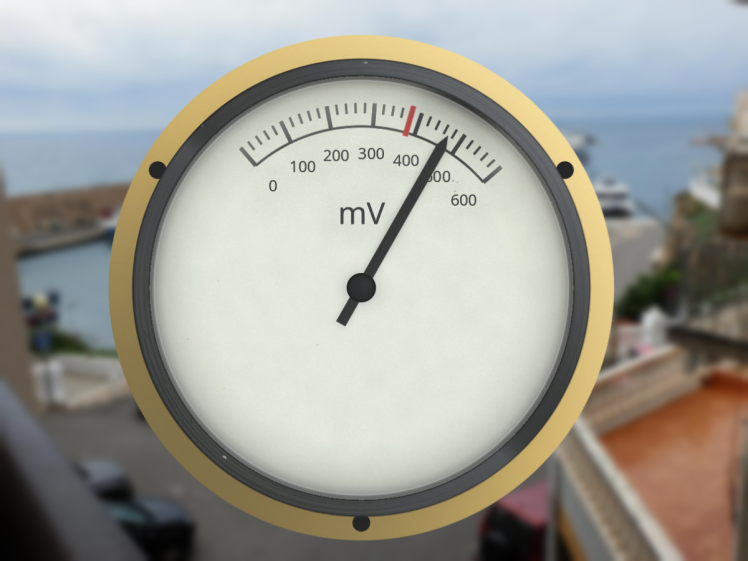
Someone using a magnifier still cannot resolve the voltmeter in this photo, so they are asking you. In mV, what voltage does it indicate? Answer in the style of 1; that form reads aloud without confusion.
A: 470
